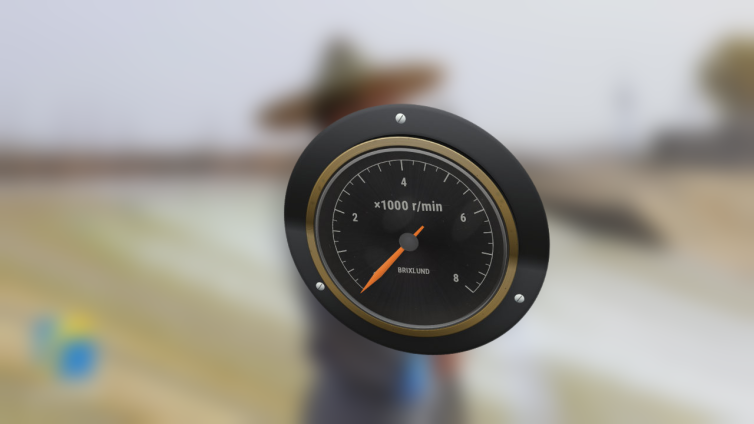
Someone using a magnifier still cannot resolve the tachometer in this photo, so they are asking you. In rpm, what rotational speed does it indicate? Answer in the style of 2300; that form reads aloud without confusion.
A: 0
